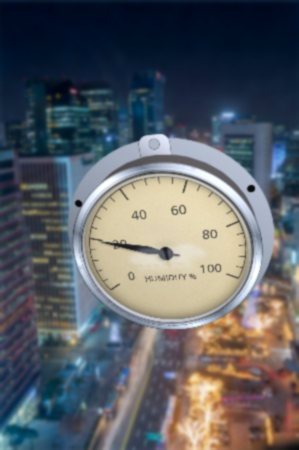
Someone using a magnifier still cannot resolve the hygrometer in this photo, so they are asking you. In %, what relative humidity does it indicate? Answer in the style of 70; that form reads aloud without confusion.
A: 20
